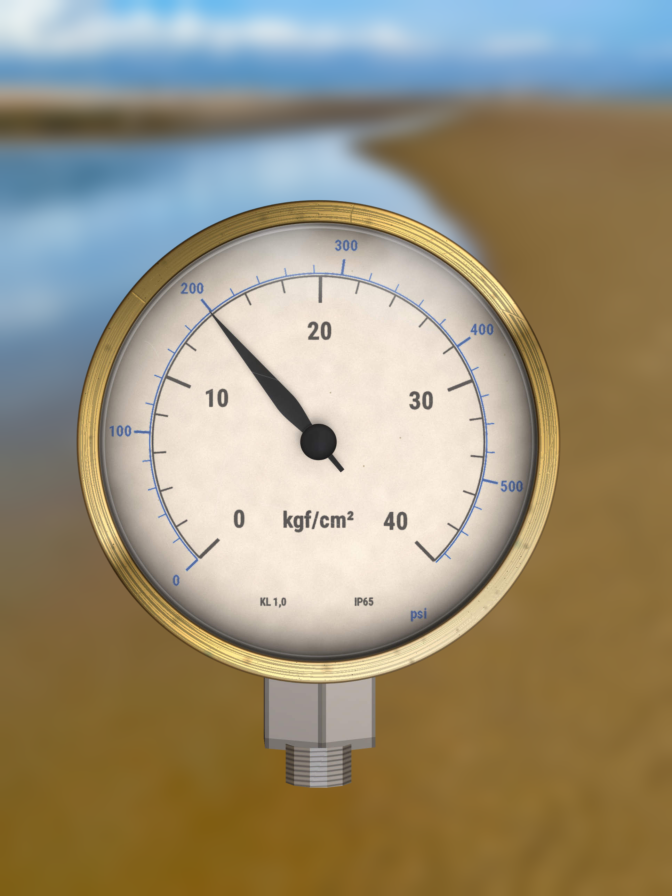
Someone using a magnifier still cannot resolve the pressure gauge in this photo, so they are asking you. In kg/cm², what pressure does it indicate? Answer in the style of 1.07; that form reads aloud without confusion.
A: 14
